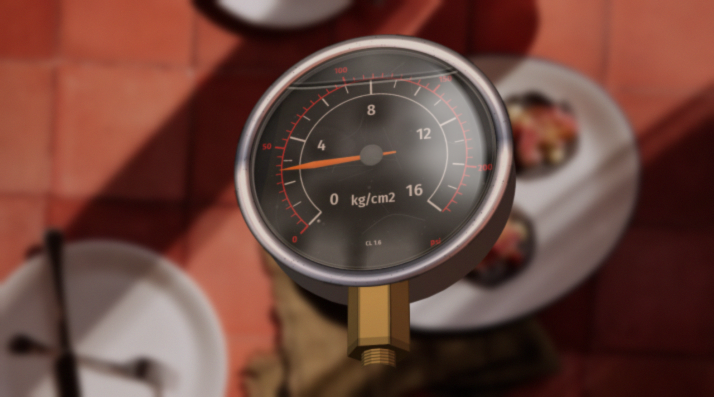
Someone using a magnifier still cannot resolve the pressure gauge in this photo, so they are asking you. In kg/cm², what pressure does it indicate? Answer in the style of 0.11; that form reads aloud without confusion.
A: 2.5
